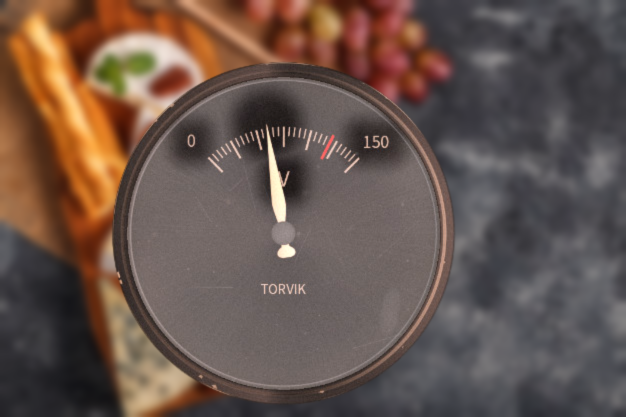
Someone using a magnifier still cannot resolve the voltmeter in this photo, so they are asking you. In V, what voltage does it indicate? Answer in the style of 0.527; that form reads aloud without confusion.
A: 60
